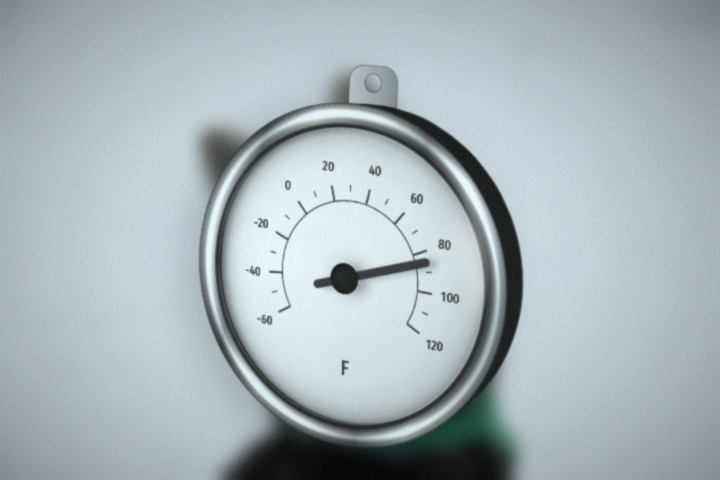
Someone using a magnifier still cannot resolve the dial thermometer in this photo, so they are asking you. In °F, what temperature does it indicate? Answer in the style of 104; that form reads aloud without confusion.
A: 85
